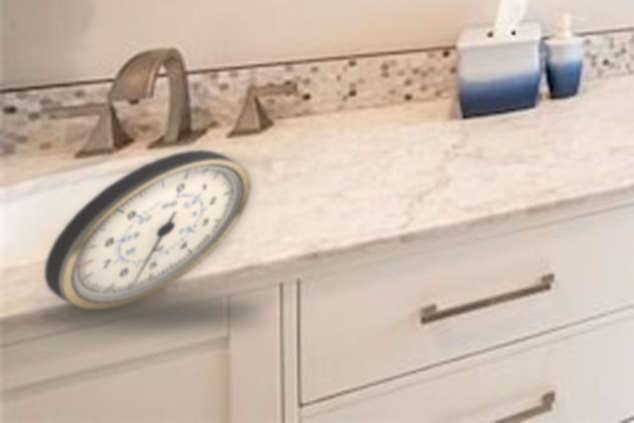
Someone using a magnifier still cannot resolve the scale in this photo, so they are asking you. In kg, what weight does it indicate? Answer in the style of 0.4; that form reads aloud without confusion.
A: 5.5
